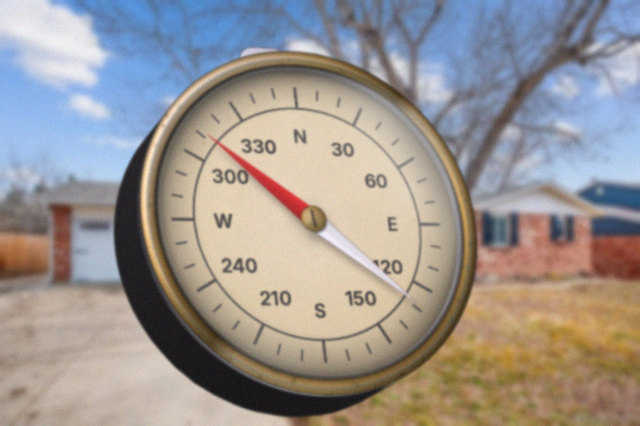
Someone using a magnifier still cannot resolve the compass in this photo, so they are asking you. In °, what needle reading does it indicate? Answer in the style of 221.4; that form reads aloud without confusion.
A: 310
